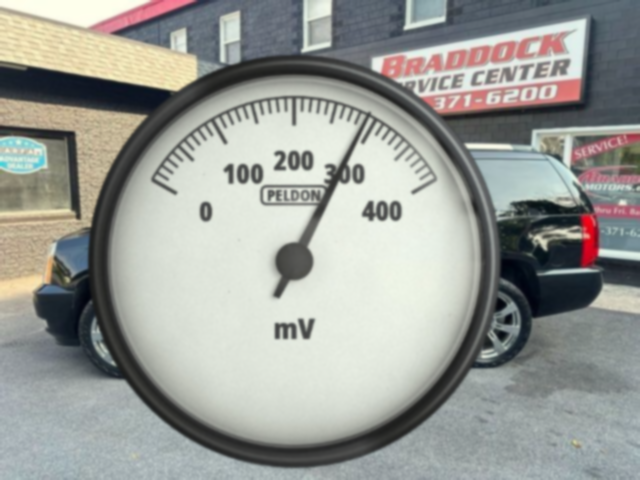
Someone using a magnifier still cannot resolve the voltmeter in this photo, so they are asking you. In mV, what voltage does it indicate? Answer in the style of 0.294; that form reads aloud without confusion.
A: 290
